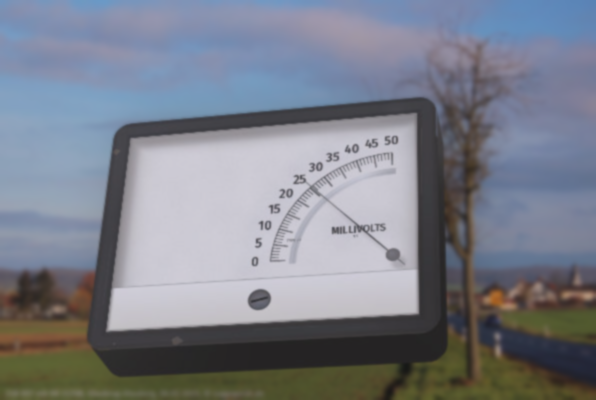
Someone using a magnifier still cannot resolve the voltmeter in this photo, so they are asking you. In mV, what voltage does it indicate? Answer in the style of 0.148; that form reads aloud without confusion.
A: 25
